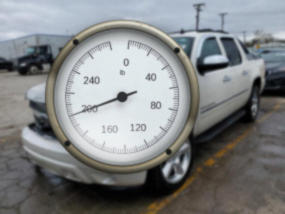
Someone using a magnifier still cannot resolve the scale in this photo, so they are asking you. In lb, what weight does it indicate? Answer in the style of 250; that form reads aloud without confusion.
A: 200
